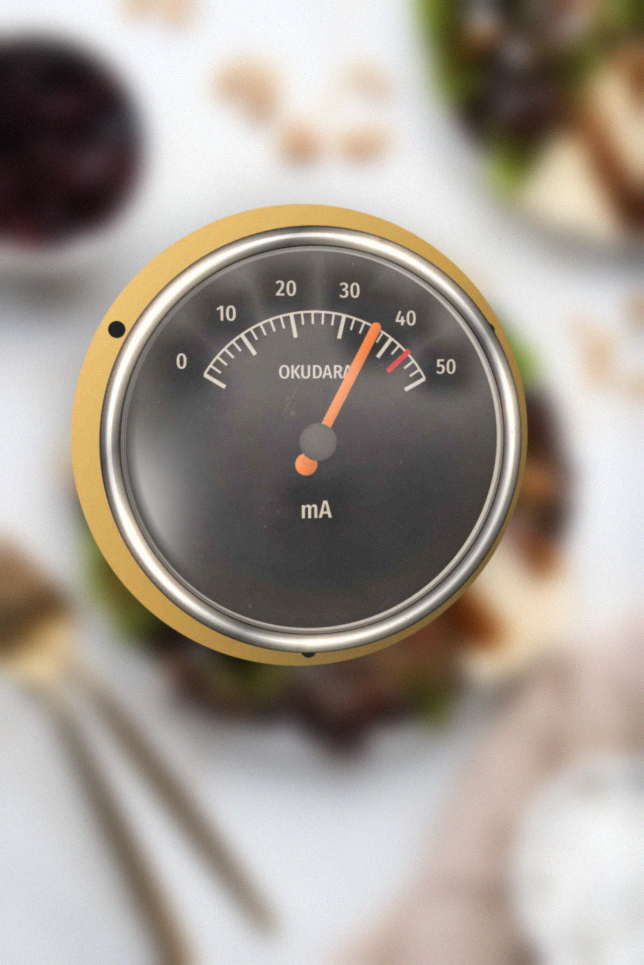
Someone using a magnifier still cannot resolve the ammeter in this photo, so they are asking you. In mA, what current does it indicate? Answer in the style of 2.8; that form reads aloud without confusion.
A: 36
